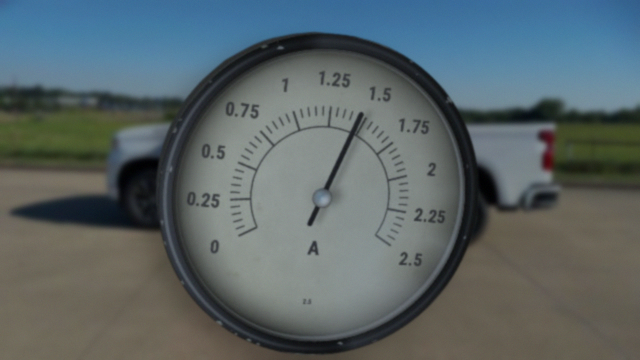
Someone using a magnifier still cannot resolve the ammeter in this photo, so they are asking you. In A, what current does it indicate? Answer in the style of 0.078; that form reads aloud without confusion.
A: 1.45
